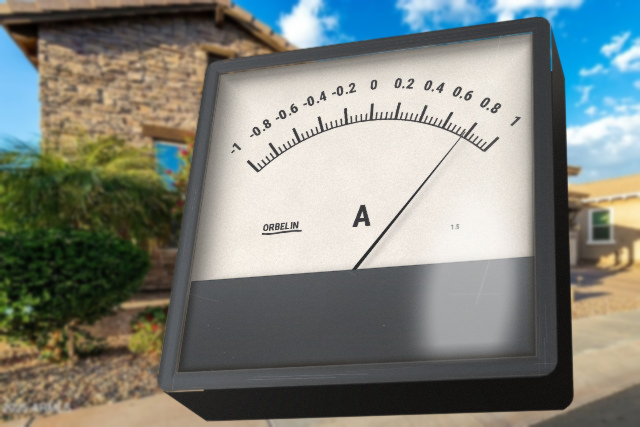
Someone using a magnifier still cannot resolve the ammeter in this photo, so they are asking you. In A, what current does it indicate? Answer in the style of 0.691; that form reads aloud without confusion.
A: 0.8
